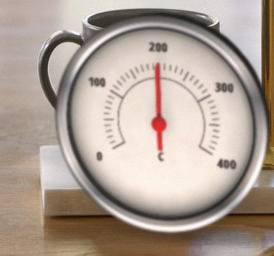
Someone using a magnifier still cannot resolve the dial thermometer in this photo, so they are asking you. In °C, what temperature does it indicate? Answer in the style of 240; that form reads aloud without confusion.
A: 200
